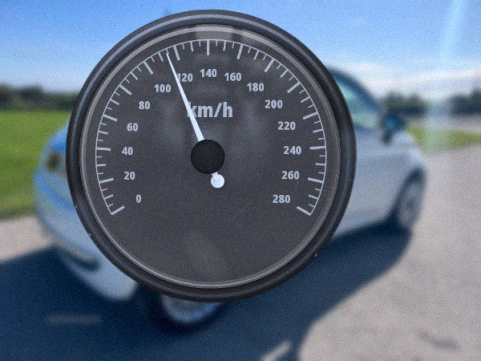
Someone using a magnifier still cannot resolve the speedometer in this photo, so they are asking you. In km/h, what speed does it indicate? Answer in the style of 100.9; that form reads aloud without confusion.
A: 115
